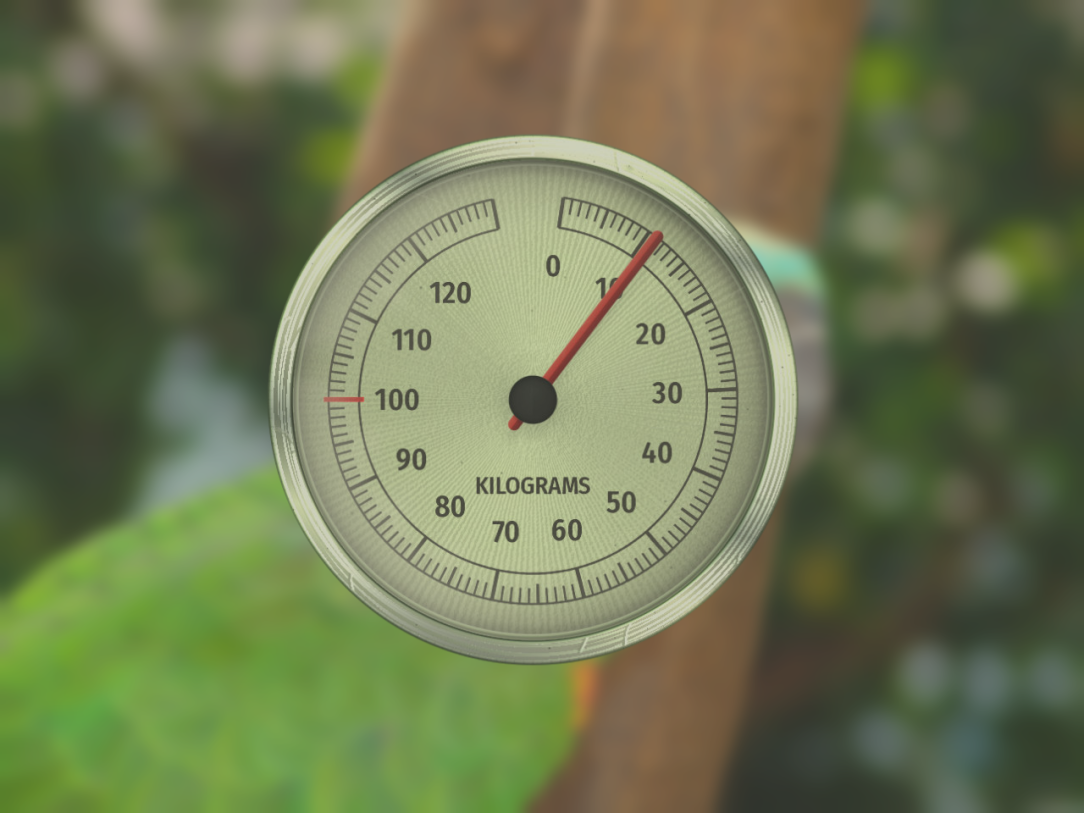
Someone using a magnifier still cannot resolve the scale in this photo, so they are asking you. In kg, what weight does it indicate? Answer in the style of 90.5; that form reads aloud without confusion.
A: 11
